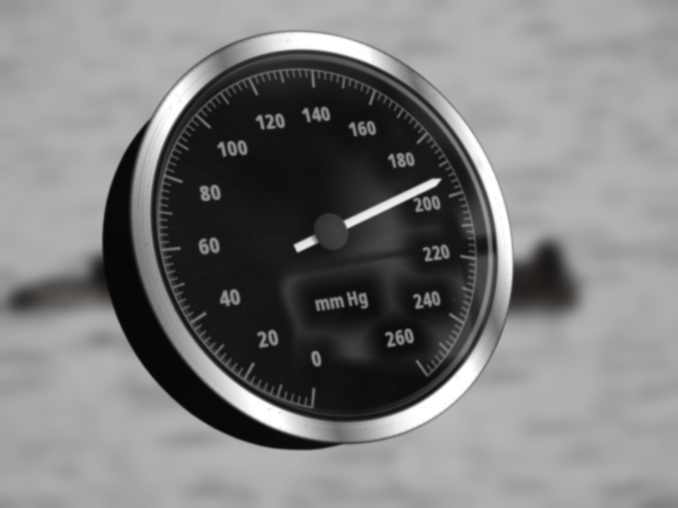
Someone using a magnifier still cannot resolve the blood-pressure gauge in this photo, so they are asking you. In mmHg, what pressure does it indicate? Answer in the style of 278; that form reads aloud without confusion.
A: 194
